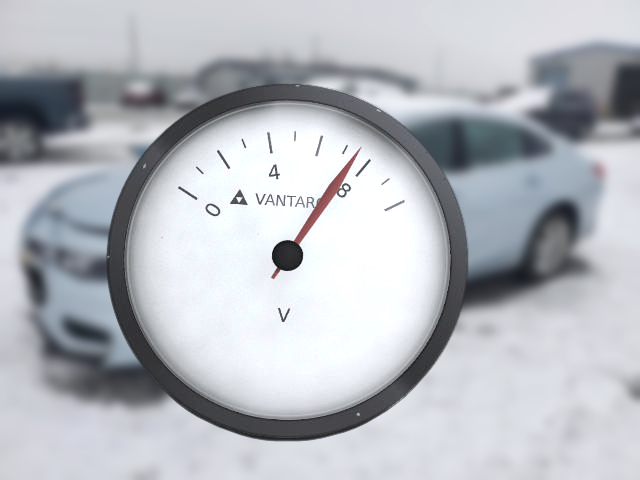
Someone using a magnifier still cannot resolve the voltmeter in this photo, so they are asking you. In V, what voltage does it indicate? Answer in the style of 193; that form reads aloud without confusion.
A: 7.5
